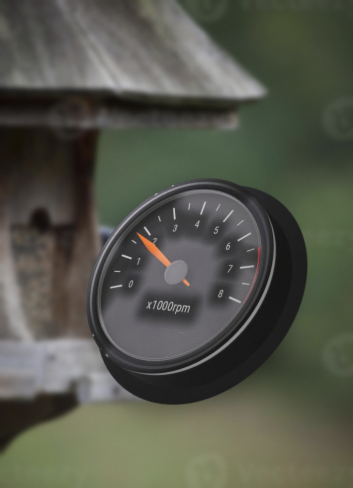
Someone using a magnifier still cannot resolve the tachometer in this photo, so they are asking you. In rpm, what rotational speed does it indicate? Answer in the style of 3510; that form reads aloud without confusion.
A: 1750
